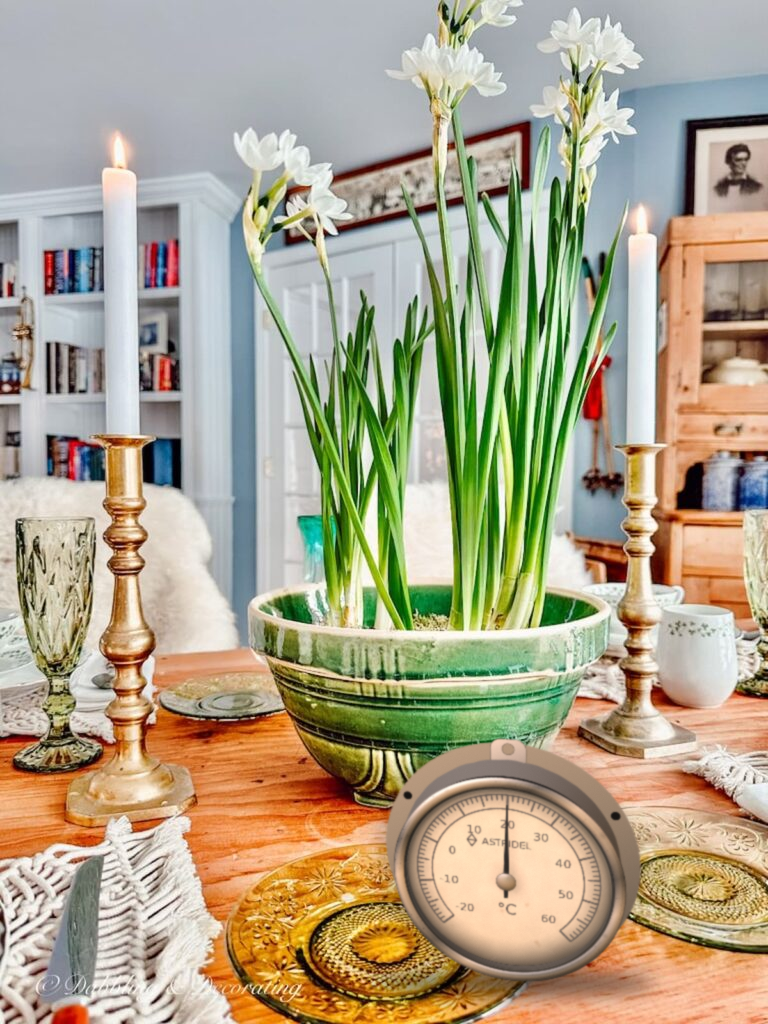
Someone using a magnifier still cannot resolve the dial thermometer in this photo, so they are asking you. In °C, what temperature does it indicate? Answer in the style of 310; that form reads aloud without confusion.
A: 20
